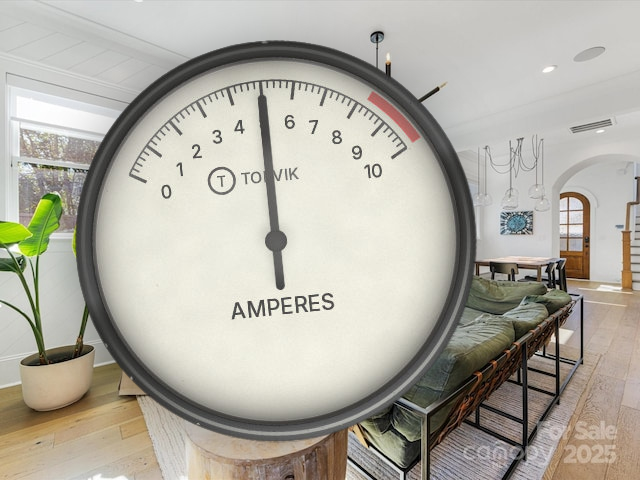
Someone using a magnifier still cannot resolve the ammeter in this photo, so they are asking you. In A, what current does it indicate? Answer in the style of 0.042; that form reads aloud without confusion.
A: 5
